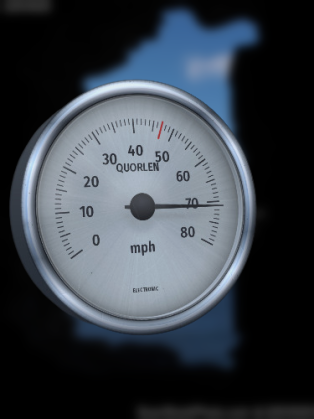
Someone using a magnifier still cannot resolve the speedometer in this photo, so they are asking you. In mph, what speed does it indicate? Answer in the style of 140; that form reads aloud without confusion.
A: 71
